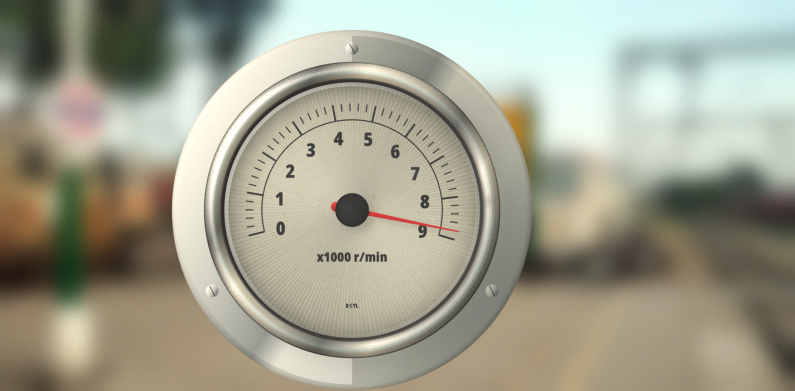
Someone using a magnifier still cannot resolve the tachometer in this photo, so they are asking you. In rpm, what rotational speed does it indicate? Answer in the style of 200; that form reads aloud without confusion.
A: 8800
